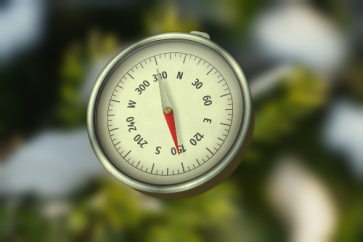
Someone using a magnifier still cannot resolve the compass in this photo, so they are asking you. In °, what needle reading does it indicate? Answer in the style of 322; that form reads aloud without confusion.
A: 150
